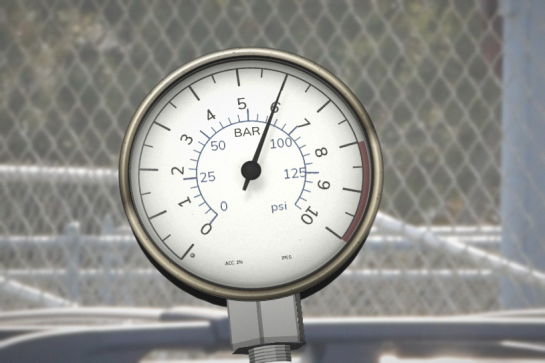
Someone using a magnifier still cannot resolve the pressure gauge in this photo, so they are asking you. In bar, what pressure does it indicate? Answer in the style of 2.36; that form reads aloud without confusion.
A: 6
